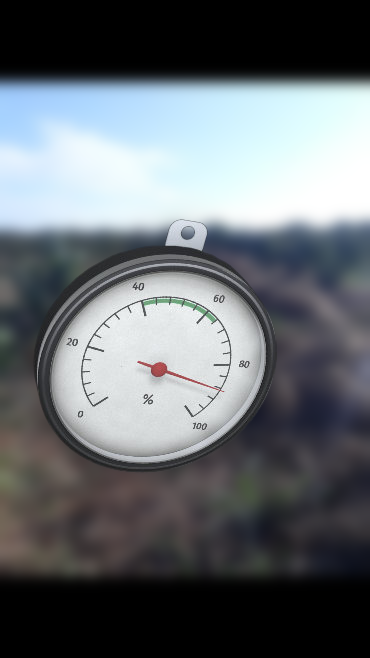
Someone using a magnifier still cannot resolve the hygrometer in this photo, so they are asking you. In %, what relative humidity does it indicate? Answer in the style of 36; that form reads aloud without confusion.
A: 88
